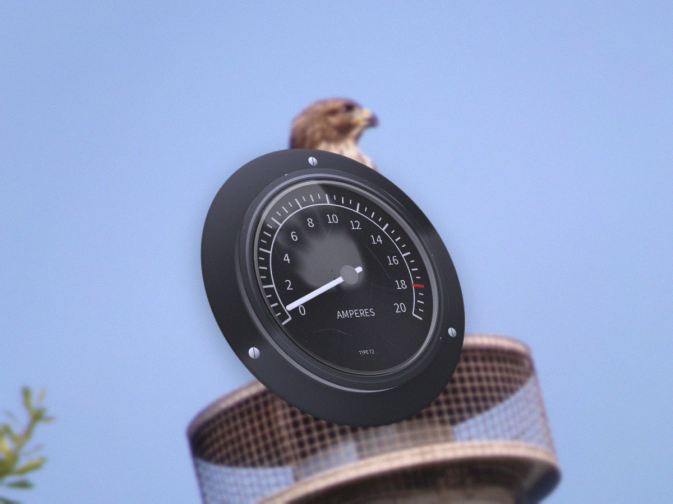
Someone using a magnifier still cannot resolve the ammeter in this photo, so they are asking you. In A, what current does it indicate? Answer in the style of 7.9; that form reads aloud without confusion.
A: 0.5
